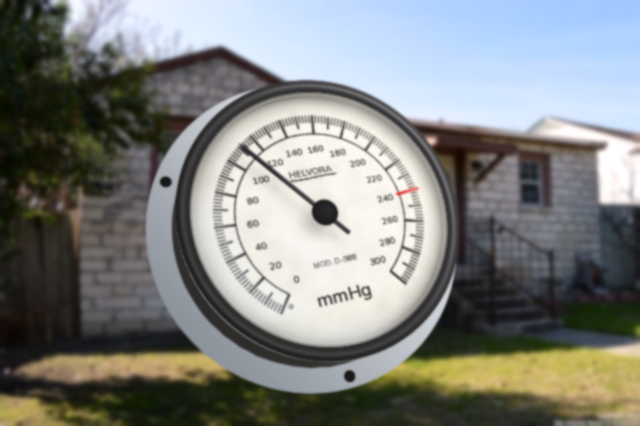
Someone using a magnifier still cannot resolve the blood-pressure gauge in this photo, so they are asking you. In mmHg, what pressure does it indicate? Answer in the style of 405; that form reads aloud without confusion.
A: 110
